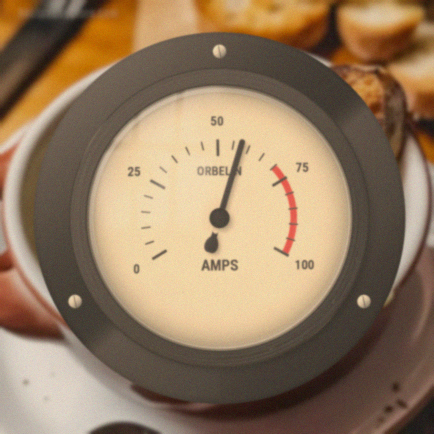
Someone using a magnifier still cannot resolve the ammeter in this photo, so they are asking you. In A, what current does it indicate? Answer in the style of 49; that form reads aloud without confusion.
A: 57.5
